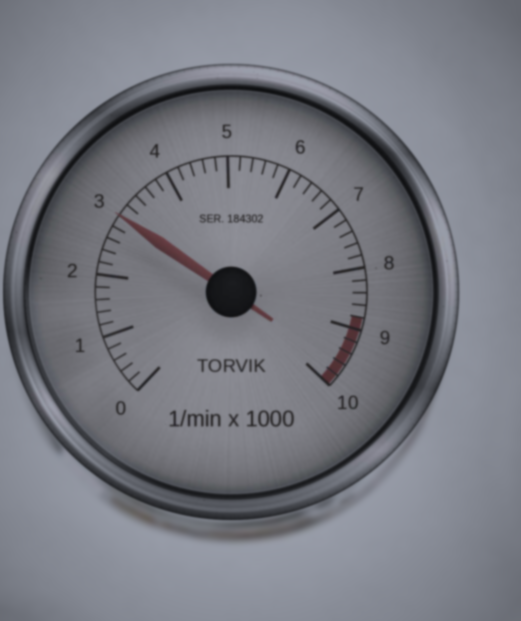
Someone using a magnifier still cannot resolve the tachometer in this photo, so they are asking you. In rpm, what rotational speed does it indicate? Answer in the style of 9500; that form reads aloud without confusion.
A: 3000
